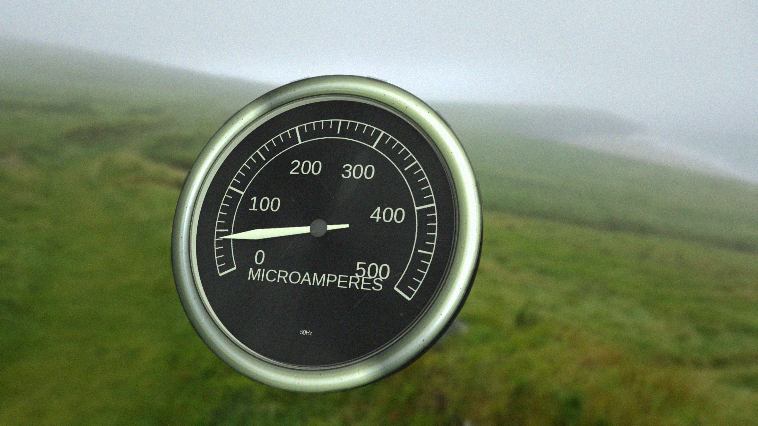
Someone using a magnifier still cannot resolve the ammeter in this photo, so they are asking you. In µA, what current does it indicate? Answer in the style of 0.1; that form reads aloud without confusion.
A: 40
